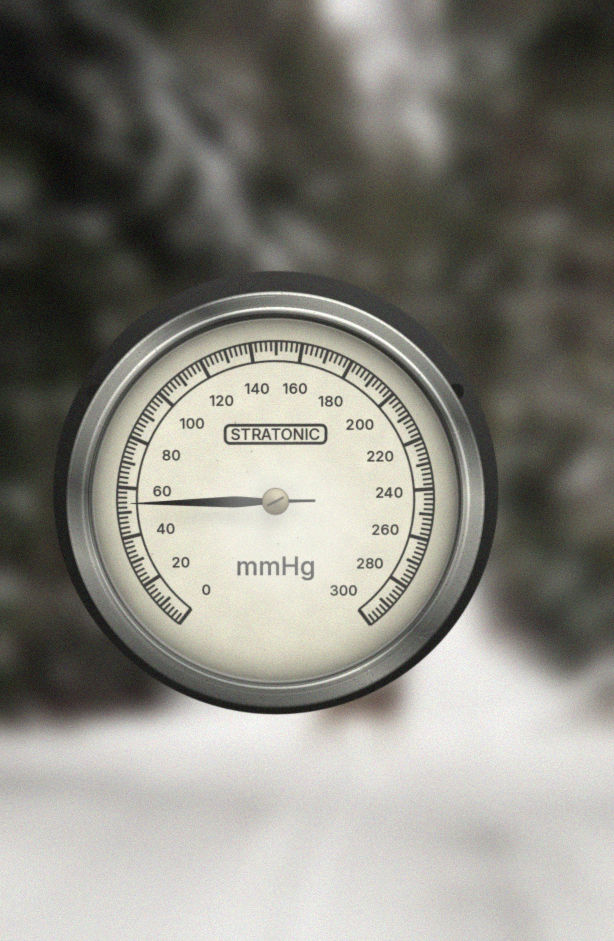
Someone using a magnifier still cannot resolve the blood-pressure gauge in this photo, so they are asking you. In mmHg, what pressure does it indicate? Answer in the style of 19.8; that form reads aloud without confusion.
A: 54
